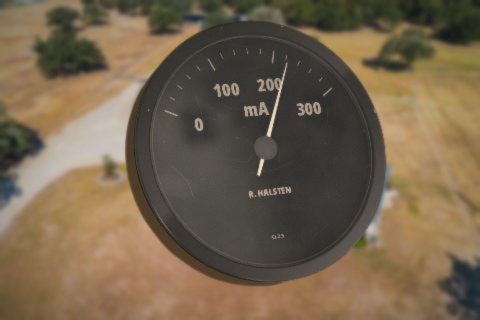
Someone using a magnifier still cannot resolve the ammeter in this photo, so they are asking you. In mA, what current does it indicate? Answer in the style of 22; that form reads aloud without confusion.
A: 220
